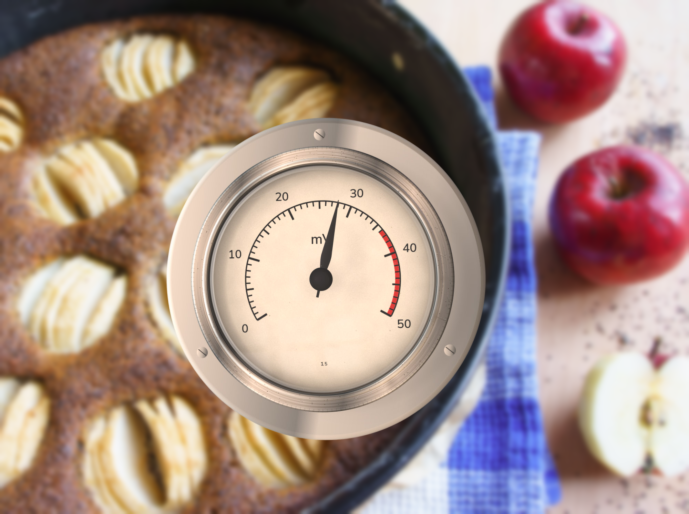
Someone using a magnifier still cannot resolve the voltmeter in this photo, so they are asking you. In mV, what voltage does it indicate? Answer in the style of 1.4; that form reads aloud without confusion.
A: 28
